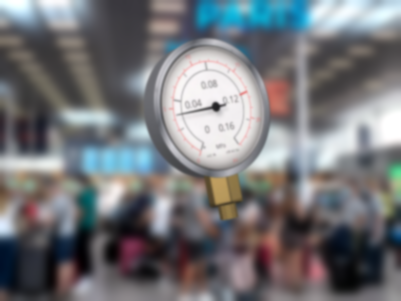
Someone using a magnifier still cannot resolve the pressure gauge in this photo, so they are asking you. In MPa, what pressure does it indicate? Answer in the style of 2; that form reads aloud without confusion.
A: 0.03
